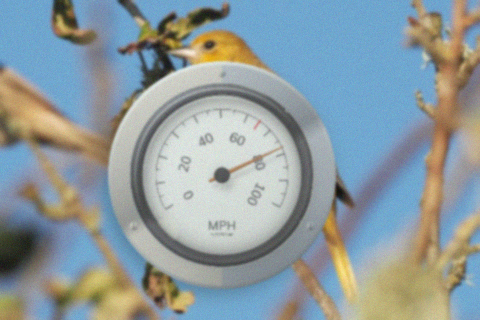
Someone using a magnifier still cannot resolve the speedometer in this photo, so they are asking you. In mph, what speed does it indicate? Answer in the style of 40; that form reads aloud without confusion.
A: 77.5
